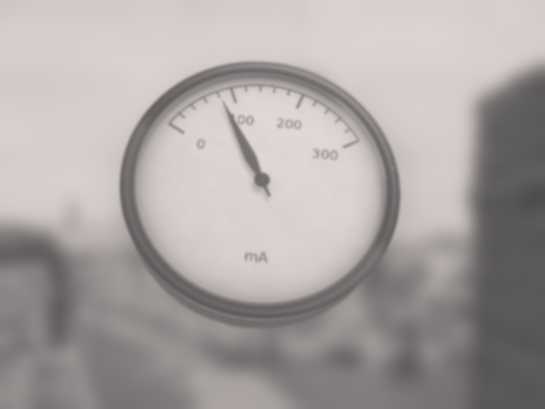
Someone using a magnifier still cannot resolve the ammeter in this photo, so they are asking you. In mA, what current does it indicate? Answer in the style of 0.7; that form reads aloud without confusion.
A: 80
